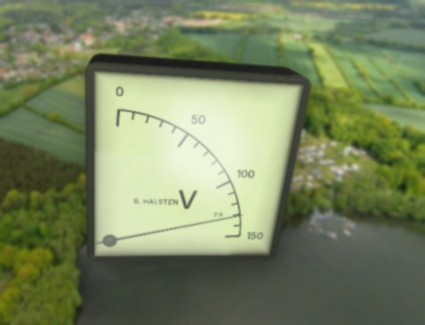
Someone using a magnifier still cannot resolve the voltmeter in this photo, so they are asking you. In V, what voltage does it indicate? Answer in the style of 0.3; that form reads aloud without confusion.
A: 130
